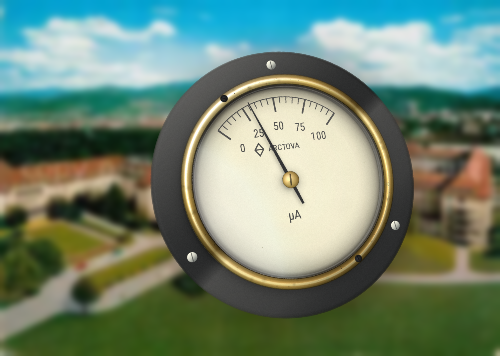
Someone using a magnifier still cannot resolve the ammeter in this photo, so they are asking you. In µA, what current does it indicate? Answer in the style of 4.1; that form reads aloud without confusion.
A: 30
